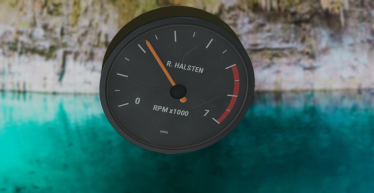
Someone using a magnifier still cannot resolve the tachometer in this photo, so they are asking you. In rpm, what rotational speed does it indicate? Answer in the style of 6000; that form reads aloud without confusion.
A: 2250
